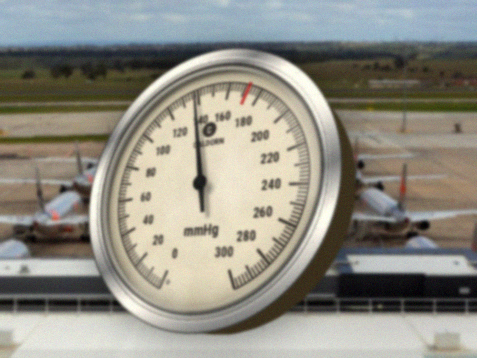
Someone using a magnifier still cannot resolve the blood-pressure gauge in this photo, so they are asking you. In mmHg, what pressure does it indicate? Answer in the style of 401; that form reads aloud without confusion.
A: 140
